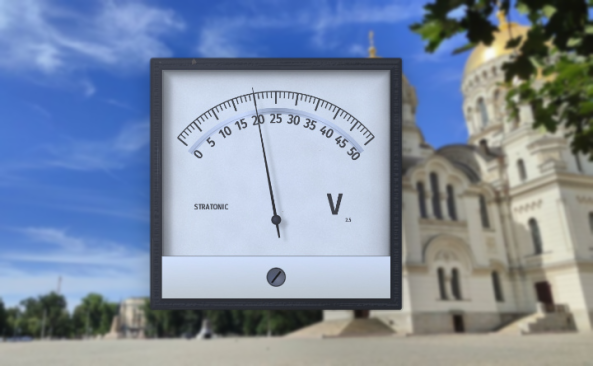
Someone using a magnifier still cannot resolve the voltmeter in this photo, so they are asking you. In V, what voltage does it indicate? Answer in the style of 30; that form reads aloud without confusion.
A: 20
